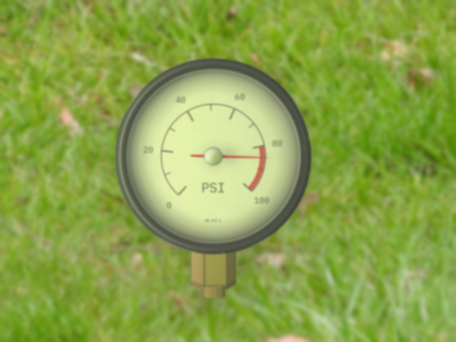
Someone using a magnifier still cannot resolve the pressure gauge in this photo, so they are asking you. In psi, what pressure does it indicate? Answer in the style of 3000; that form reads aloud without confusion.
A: 85
